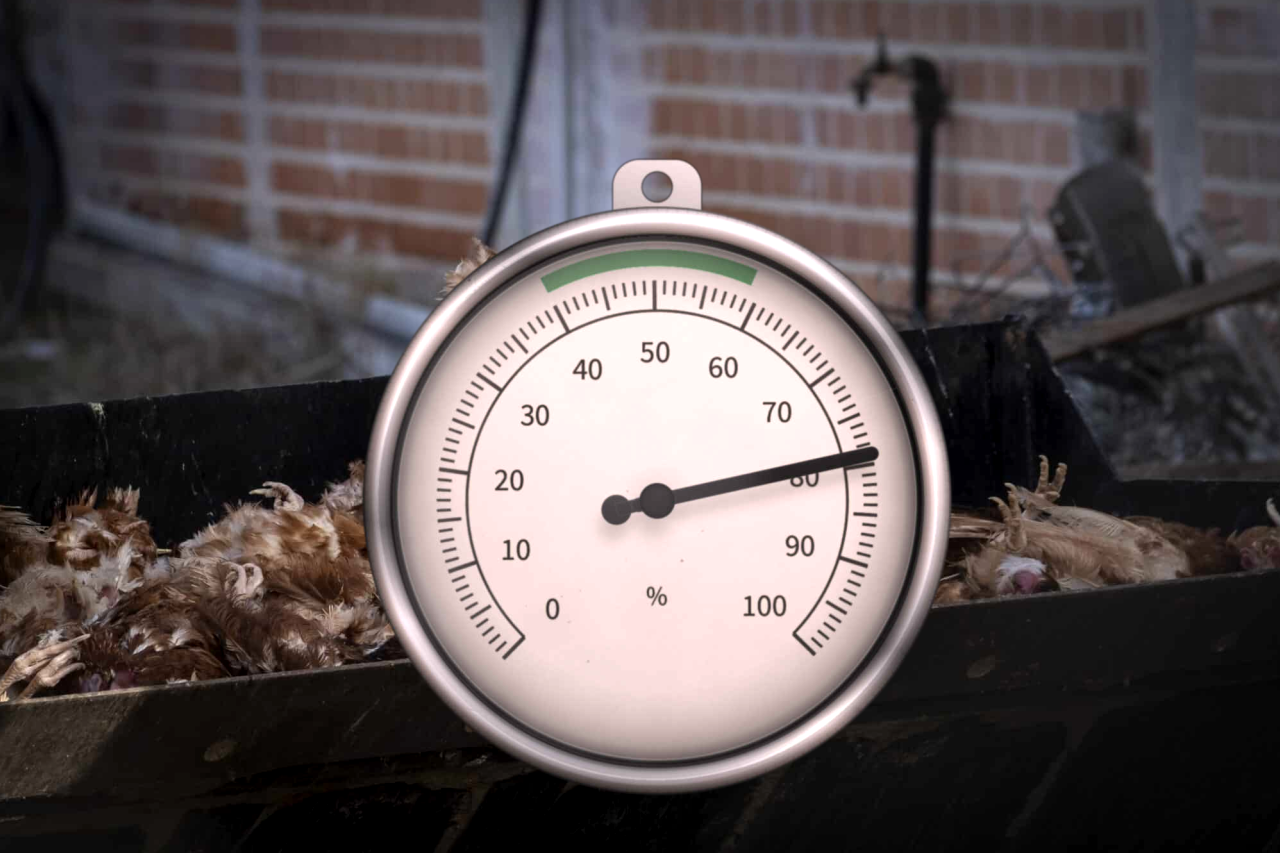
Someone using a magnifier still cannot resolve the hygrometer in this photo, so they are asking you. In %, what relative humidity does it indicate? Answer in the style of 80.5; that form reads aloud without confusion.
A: 79
